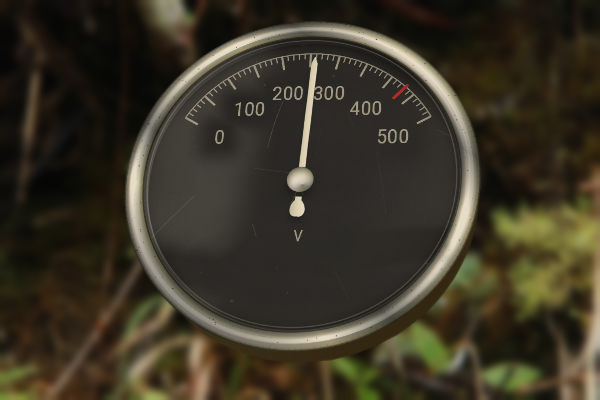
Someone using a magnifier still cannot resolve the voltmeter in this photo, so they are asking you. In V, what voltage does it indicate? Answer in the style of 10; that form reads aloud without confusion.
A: 260
